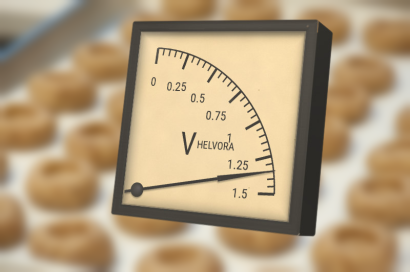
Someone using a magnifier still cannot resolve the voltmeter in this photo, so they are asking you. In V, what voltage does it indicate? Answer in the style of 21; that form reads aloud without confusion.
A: 1.35
